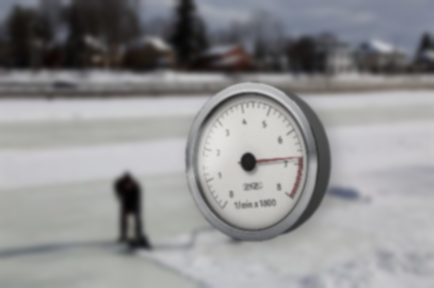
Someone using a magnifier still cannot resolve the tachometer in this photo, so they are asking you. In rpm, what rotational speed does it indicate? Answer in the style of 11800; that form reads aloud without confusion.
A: 6800
